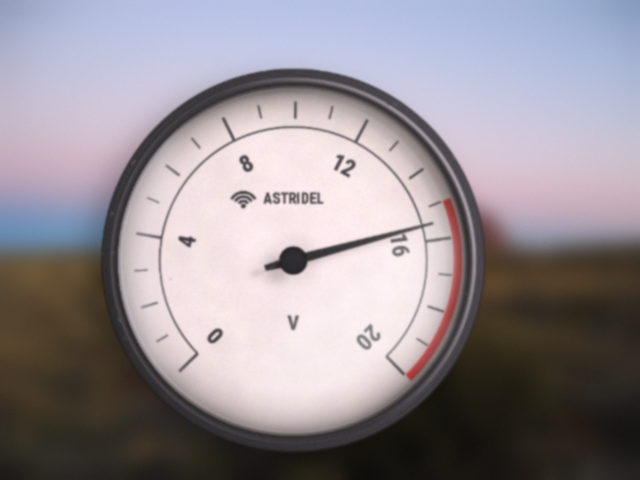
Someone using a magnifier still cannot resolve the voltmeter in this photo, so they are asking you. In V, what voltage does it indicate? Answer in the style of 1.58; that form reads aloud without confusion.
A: 15.5
